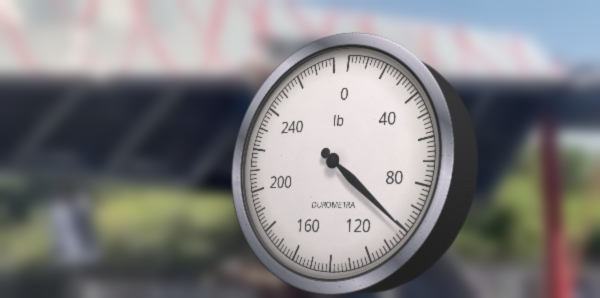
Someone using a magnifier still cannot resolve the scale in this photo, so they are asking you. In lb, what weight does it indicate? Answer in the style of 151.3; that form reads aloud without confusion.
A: 100
